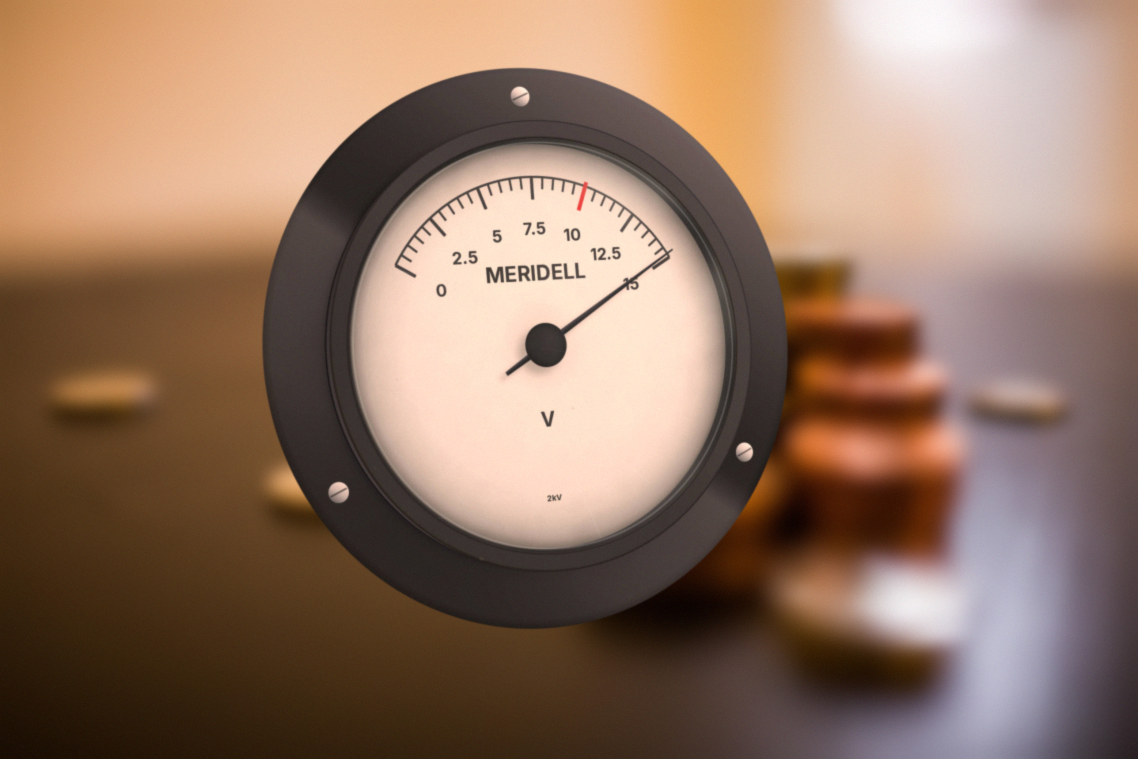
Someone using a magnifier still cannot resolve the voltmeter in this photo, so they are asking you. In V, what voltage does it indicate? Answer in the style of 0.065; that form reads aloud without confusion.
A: 14.75
